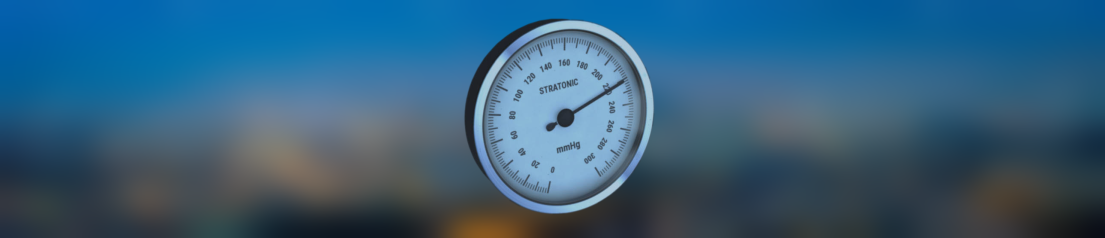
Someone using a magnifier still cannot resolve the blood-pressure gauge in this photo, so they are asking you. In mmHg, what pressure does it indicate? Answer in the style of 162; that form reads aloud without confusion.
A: 220
